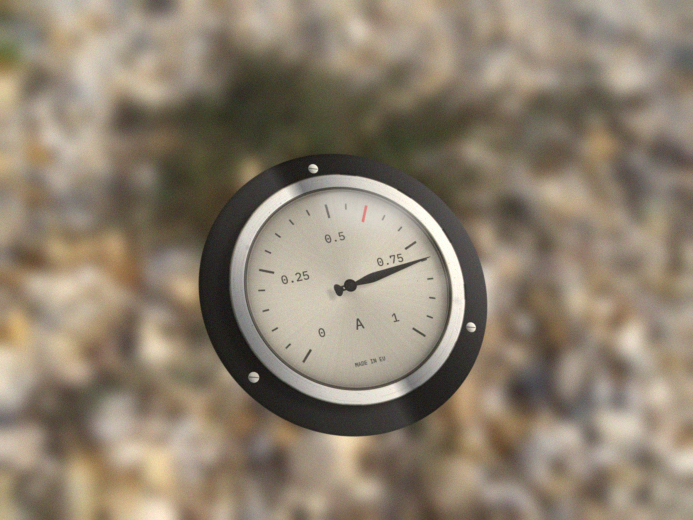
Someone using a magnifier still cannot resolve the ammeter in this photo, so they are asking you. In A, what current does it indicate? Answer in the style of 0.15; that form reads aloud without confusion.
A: 0.8
